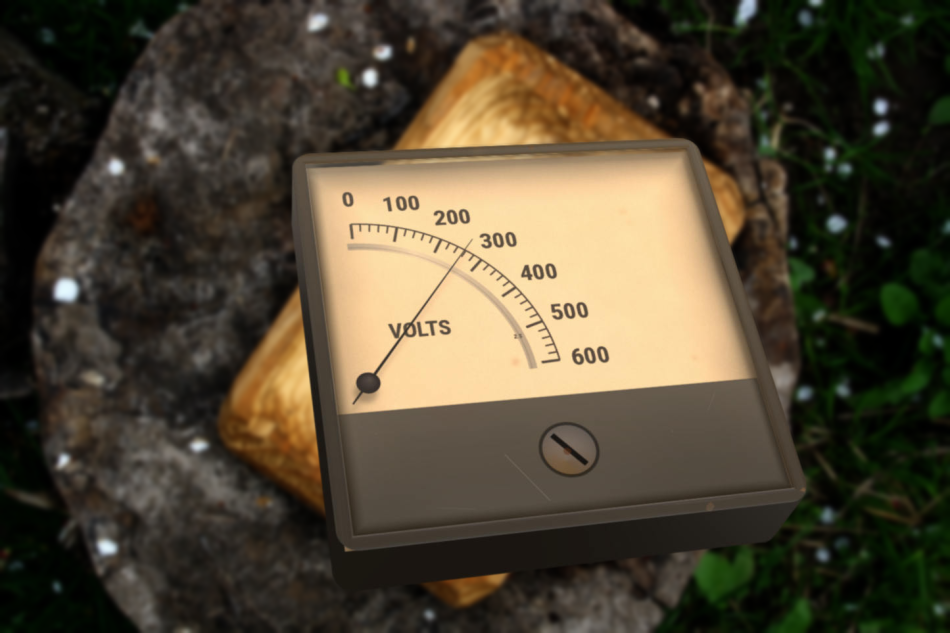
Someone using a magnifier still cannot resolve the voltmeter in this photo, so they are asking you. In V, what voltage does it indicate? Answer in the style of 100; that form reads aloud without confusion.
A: 260
